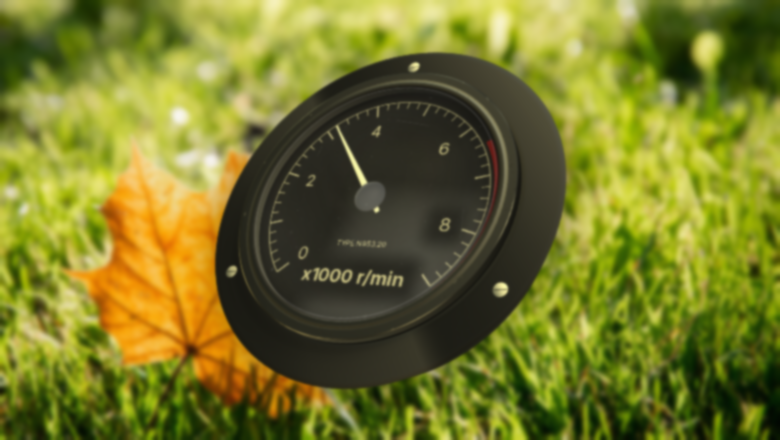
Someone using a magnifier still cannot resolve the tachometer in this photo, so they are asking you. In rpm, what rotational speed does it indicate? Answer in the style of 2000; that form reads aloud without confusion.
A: 3200
